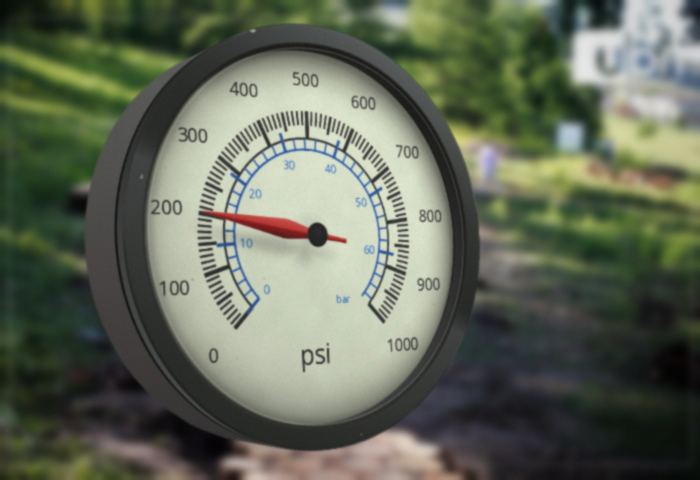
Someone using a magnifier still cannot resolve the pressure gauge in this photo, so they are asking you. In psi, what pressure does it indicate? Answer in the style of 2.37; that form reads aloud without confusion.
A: 200
